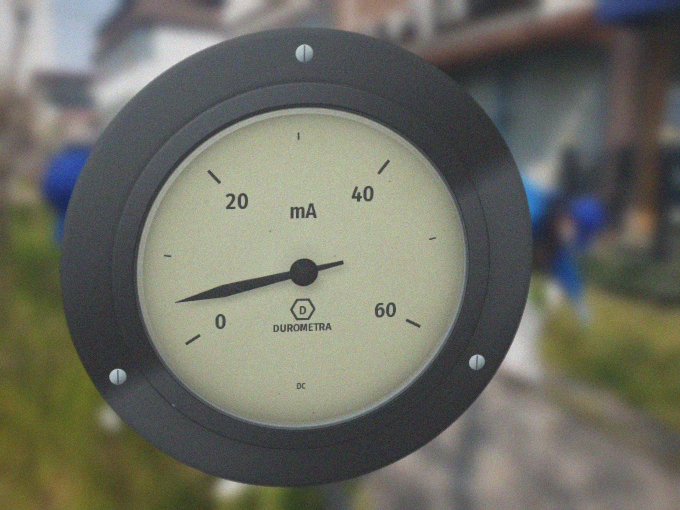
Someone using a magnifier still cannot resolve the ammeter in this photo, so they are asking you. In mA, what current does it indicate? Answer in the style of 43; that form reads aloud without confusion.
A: 5
